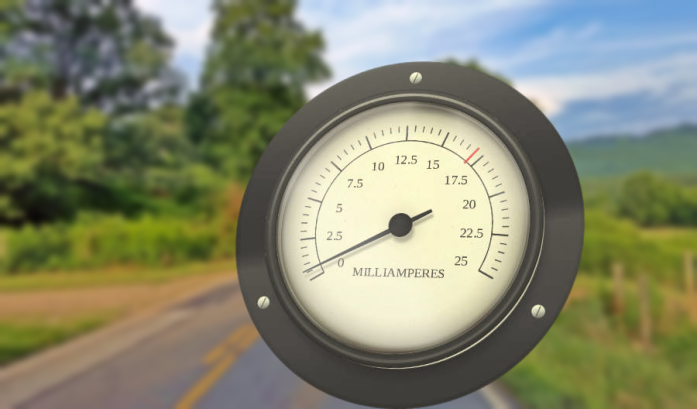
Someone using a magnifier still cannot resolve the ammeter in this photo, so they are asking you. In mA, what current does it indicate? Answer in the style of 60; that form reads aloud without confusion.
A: 0.5
